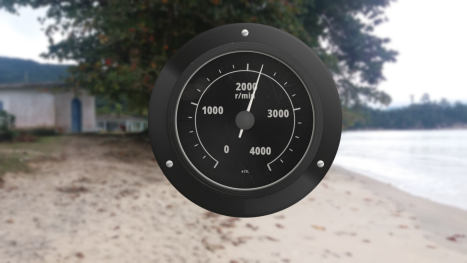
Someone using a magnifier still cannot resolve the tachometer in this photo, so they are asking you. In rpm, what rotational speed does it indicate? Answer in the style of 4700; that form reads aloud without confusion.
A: 2200
